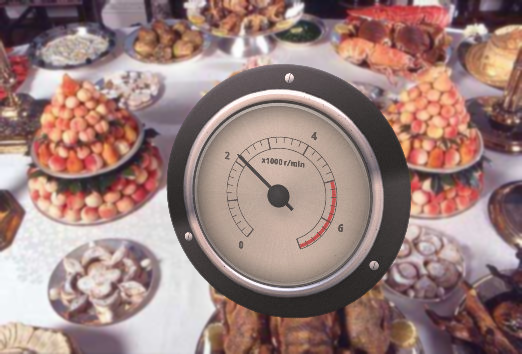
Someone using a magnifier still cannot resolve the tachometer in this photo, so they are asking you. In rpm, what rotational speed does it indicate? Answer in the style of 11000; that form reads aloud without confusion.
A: 2200
